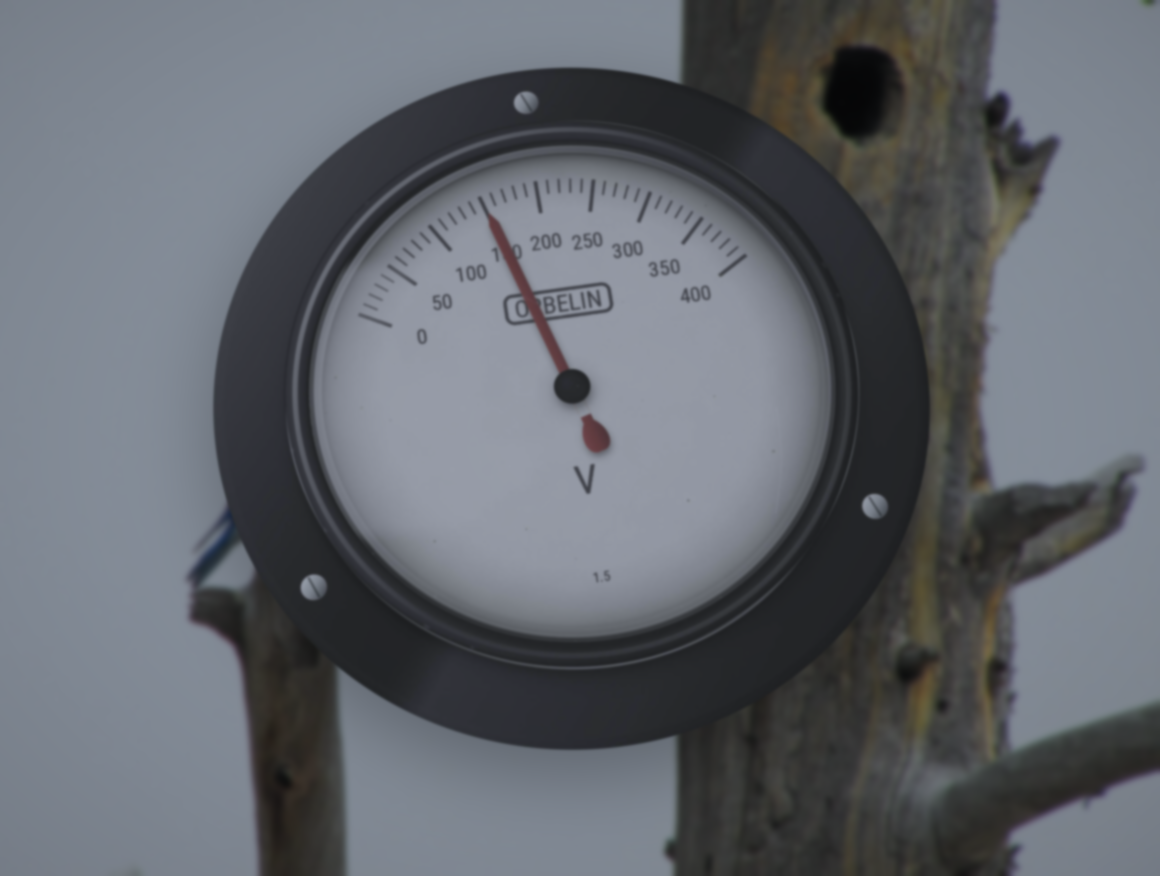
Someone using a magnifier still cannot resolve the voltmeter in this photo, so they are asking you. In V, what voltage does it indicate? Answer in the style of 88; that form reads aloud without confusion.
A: 150
